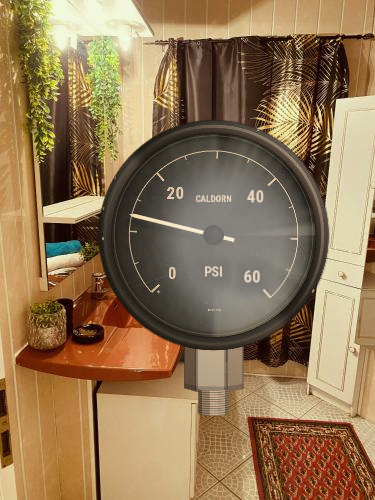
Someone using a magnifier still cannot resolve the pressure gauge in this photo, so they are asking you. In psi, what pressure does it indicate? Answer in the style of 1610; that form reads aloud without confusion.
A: 12.5
